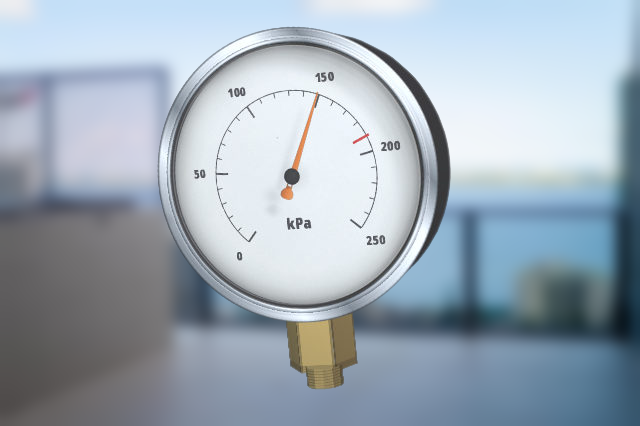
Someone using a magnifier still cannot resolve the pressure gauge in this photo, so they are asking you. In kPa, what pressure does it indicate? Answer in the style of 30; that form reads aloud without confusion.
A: 150
